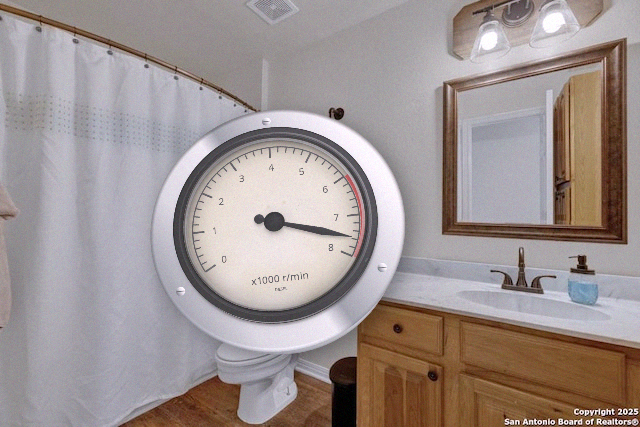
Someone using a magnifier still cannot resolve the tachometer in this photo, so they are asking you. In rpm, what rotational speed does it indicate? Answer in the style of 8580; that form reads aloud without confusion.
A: 7600
